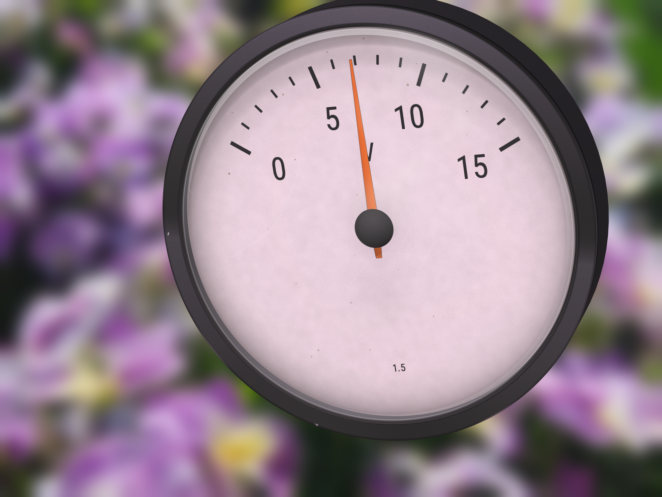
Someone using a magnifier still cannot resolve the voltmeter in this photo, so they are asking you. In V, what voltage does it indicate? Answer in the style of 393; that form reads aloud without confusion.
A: 7
